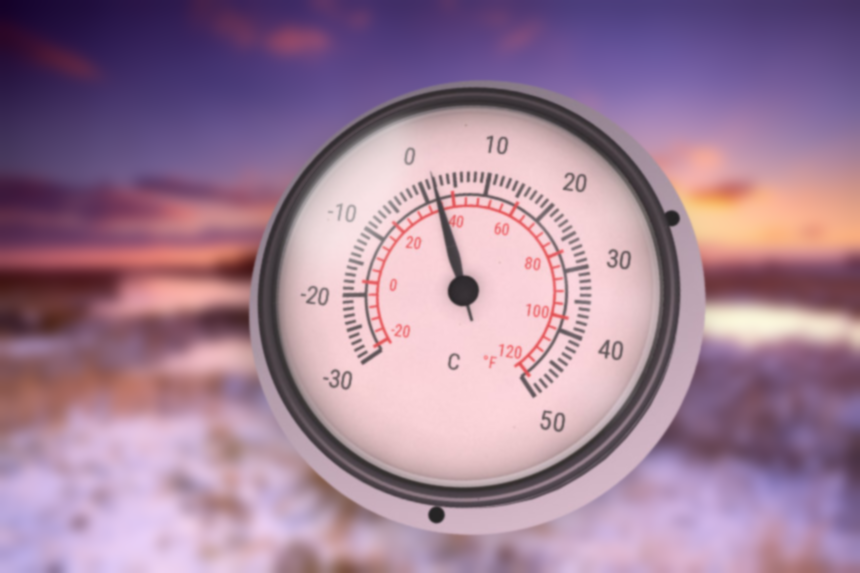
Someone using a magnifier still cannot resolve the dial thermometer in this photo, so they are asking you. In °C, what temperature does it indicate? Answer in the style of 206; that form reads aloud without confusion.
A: 2
